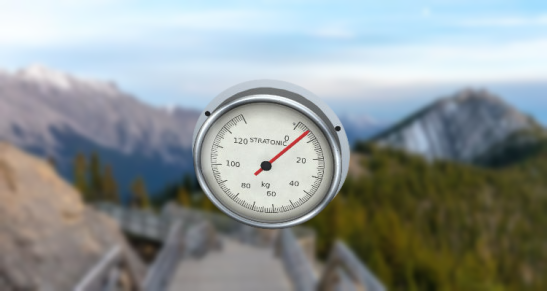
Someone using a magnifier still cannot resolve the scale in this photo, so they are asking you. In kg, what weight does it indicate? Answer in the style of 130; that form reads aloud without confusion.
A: 5
